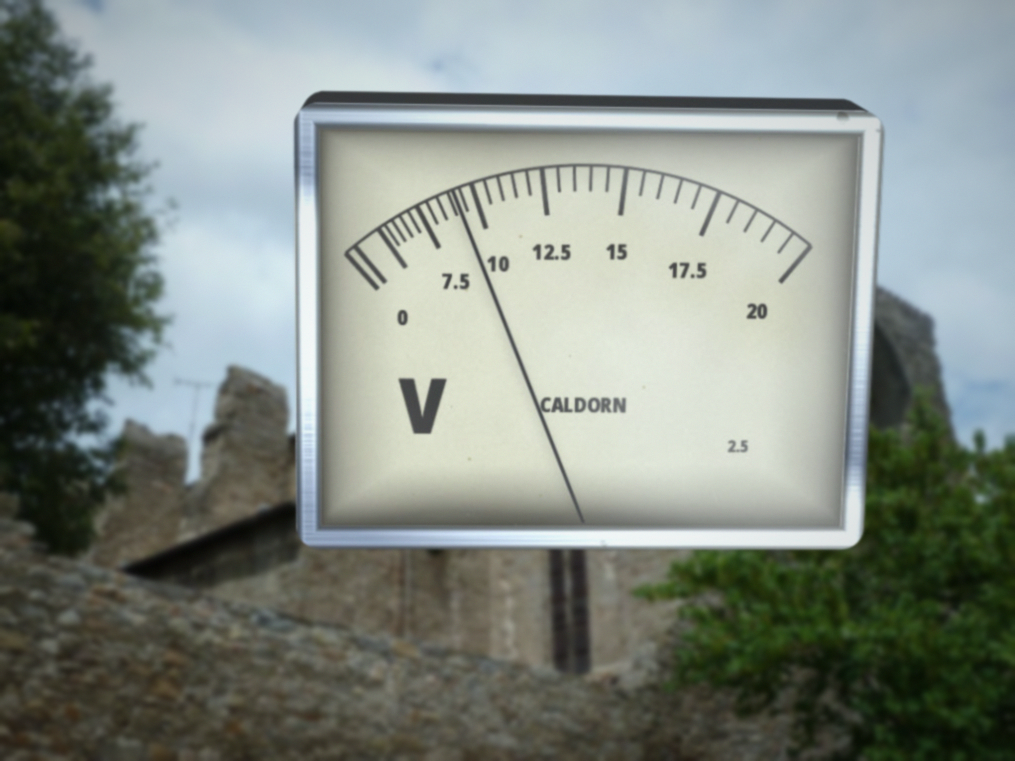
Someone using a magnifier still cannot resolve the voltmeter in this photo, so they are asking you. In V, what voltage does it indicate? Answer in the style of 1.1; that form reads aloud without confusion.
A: 9.25
